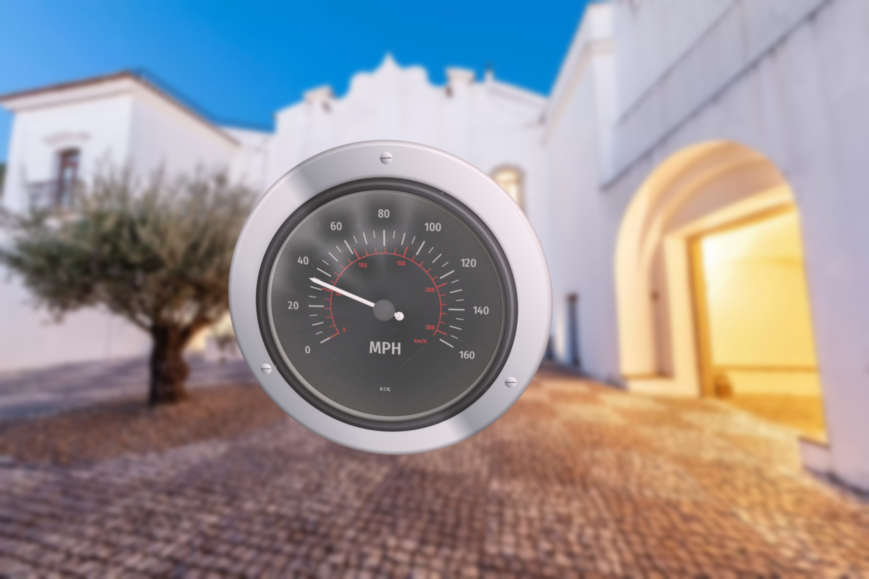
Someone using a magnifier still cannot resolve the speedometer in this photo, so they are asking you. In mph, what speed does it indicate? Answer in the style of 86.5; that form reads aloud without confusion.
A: 35
